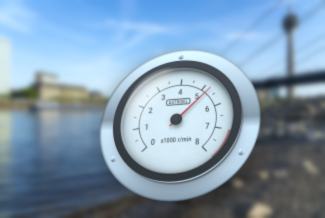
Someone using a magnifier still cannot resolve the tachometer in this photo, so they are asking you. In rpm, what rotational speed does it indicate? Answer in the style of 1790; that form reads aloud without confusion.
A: 5250
